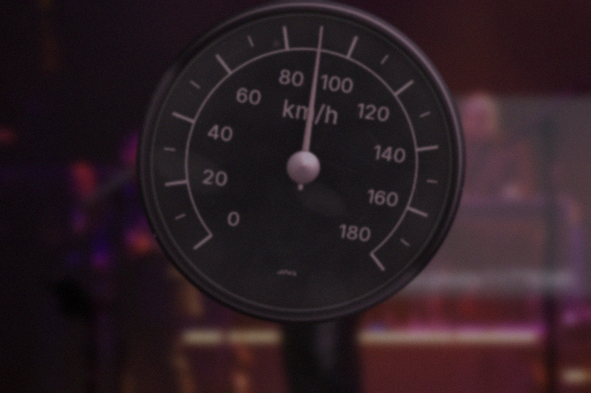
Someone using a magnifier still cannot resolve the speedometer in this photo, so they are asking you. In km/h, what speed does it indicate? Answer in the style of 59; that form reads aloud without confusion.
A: 90
